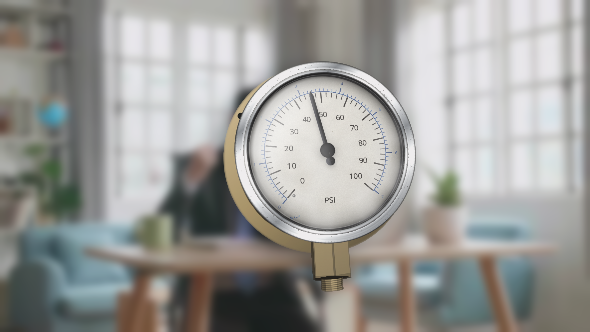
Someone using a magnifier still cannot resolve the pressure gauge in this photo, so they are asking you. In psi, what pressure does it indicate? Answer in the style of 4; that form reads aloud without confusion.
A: 46
